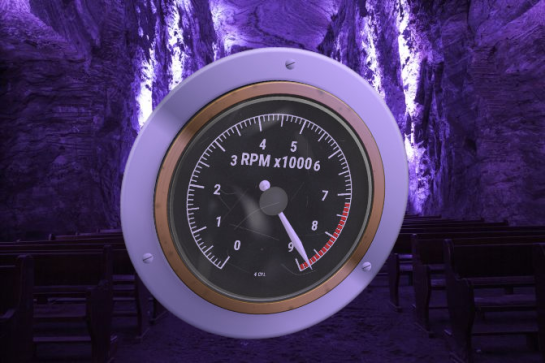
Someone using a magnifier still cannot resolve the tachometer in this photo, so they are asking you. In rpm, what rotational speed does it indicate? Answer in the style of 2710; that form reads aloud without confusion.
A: 8800
